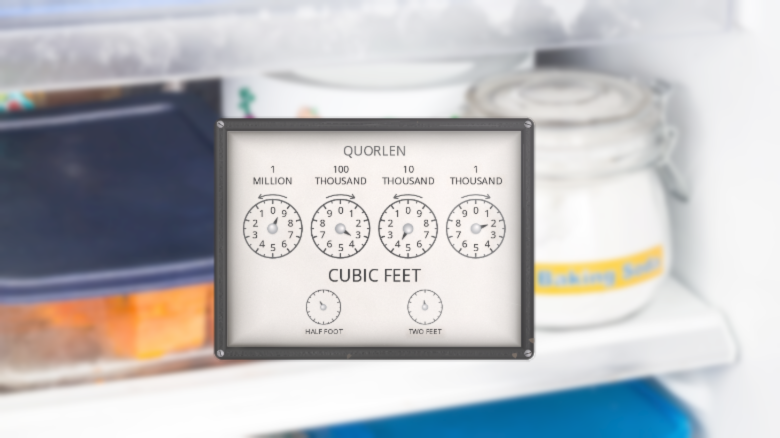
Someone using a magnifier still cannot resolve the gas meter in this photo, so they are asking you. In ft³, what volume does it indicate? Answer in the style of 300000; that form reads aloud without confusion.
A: 934200
